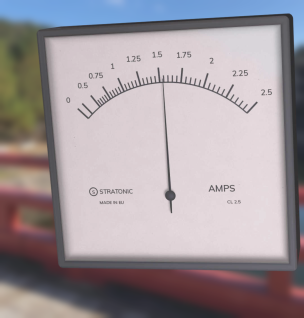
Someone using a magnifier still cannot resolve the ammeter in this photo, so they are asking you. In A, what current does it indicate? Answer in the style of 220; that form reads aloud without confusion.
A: 1.55
